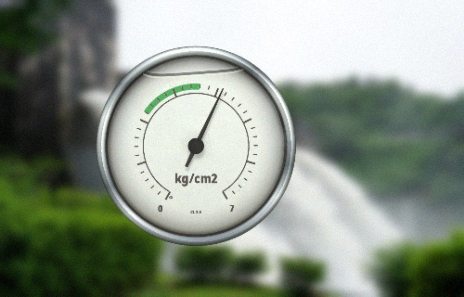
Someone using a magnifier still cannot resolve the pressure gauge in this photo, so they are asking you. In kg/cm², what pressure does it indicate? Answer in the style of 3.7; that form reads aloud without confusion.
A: 4.1
